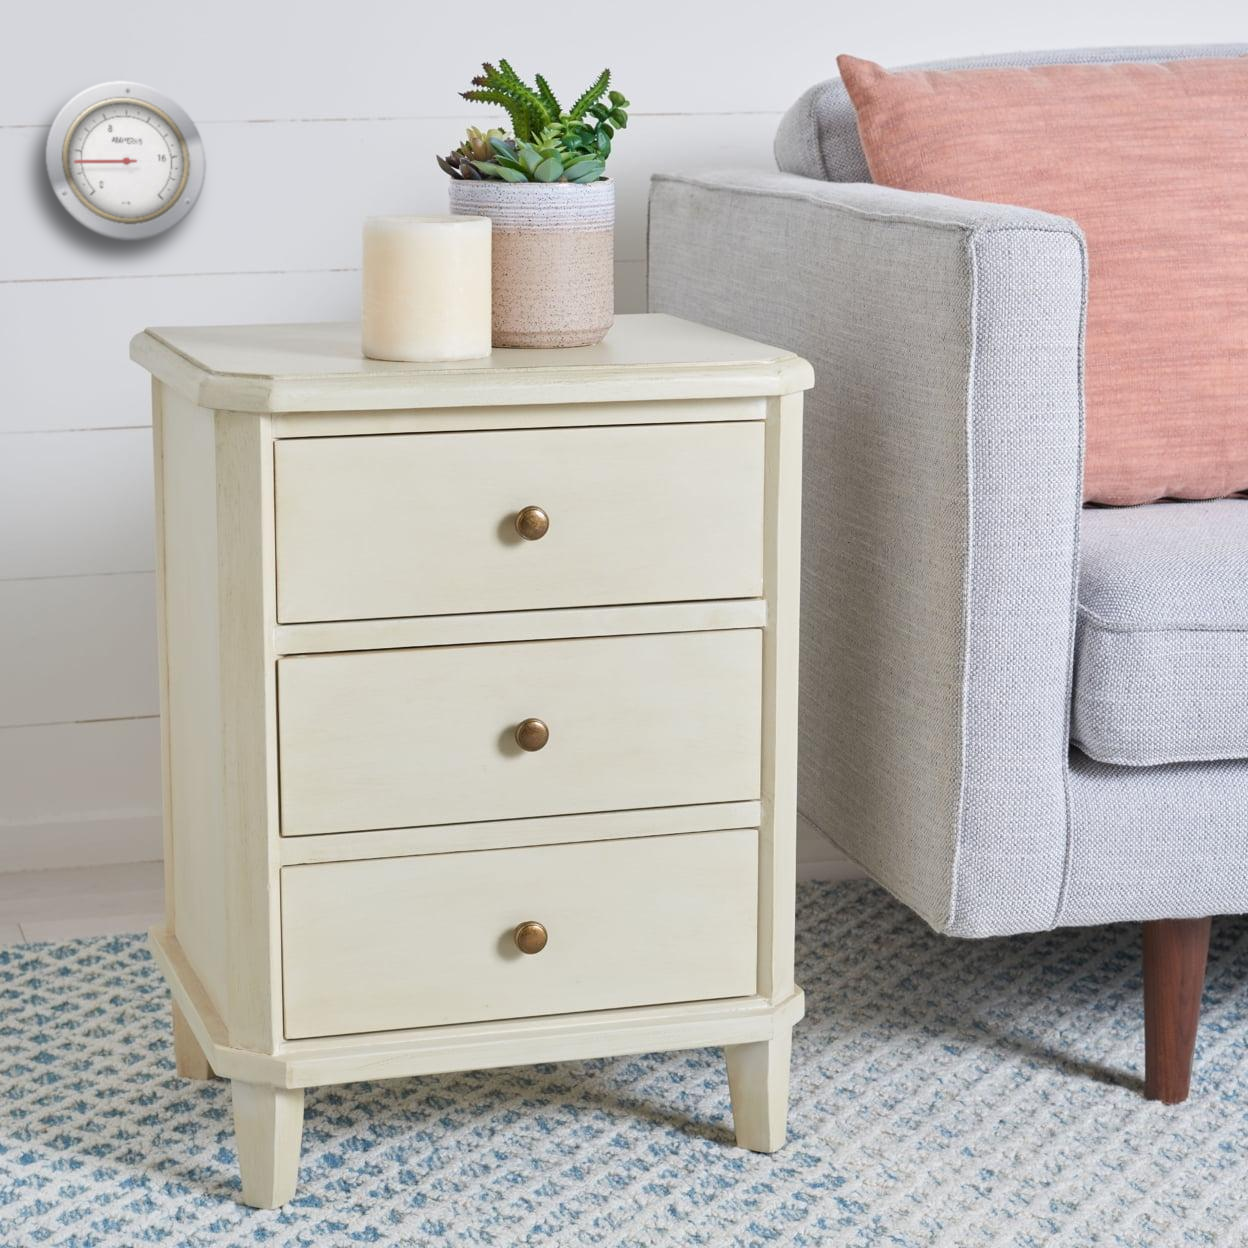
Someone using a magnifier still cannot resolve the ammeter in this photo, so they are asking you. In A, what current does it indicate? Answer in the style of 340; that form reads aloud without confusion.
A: 3
